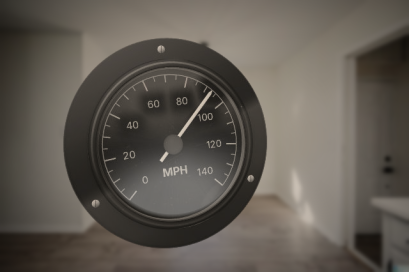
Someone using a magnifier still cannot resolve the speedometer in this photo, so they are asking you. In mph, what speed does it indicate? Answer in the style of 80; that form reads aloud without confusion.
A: 92.5
